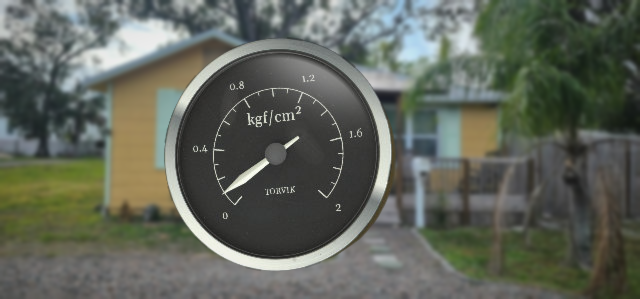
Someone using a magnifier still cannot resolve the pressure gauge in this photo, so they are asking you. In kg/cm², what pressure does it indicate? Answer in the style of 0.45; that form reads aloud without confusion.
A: 0.1
